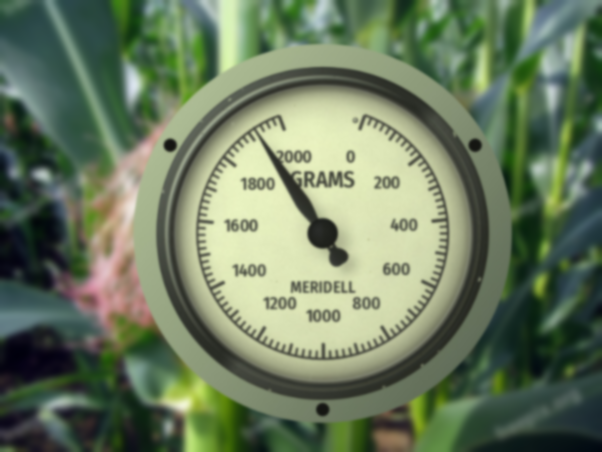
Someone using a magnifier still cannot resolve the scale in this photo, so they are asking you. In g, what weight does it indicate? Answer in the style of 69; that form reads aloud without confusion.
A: 1920
